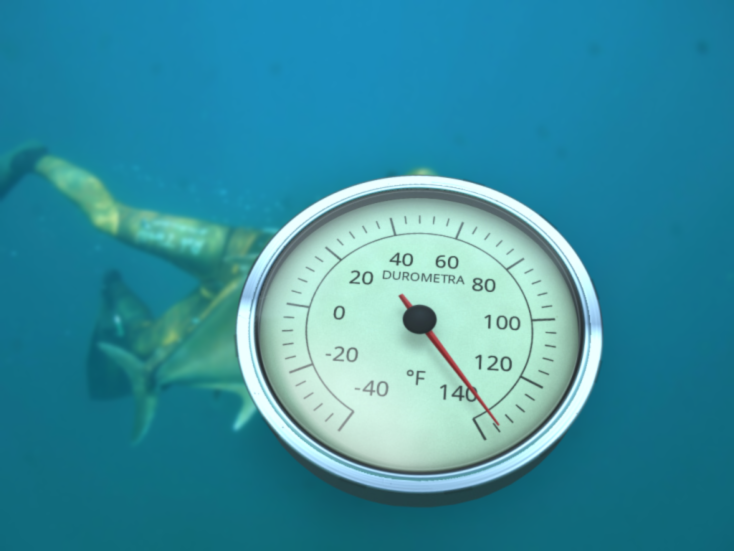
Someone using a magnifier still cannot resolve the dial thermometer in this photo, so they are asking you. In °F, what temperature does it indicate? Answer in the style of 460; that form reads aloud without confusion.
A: 136
